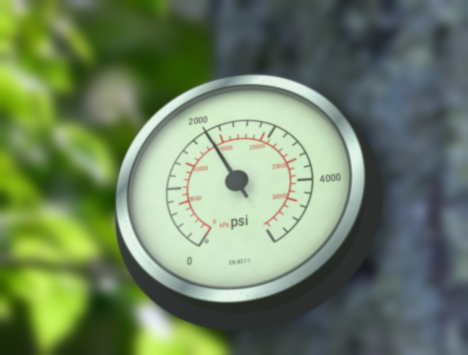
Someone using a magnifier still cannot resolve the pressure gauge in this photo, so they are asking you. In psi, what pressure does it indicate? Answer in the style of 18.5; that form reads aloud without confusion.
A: 2000
